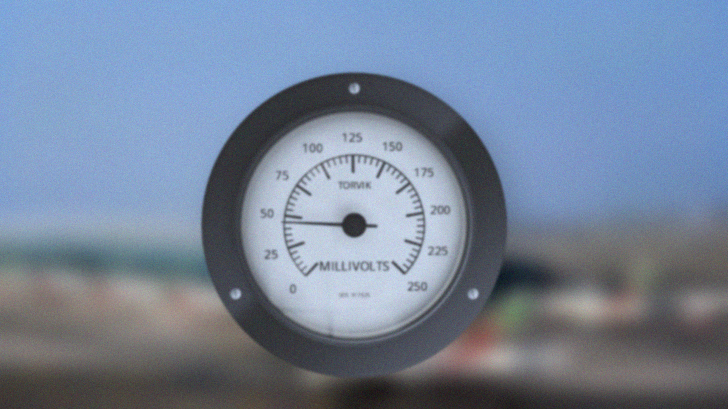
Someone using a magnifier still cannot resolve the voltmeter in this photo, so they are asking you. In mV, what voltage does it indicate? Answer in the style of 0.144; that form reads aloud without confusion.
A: 45
